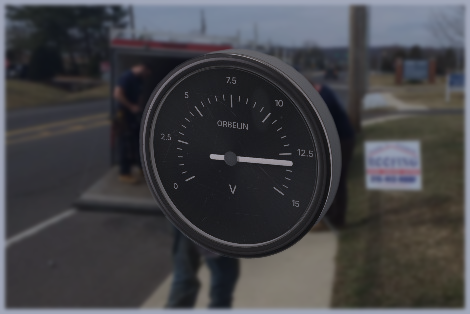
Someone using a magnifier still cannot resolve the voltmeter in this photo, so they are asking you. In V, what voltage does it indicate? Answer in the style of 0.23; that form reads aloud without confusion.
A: 13
